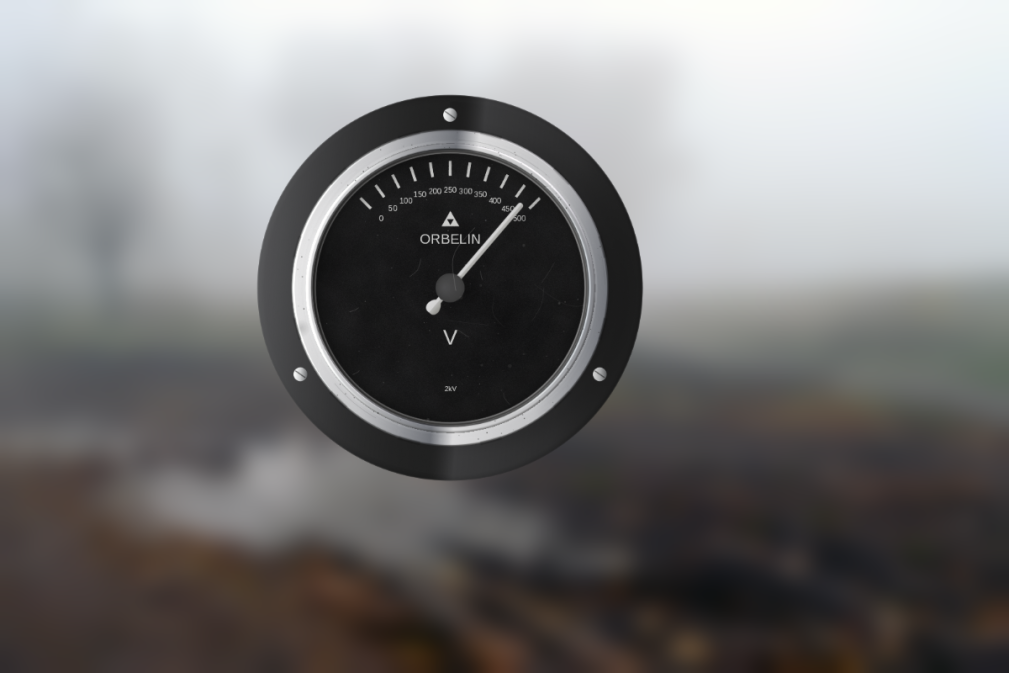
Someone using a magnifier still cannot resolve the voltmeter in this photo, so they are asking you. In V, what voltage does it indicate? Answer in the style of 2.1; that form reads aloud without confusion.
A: 475
